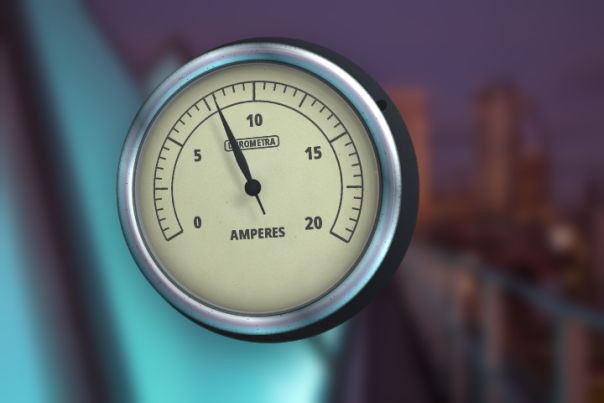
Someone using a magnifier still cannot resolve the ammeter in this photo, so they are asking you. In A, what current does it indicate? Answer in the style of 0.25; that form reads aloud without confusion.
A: 8
